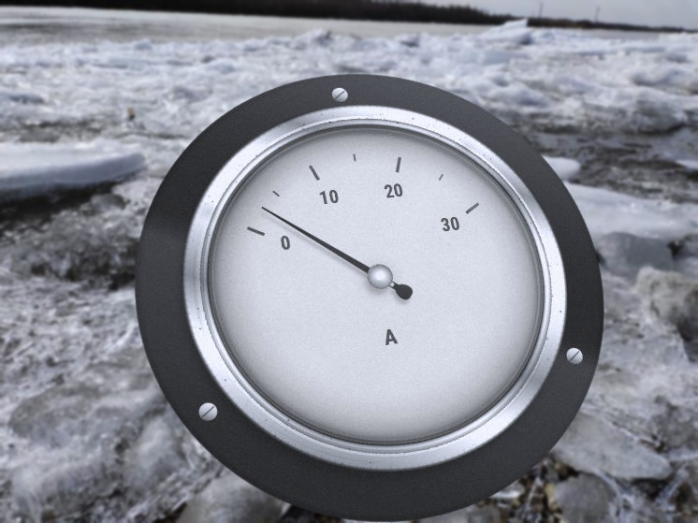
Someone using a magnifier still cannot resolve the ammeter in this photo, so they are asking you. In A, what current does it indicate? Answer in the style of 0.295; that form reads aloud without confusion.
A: 2.5
